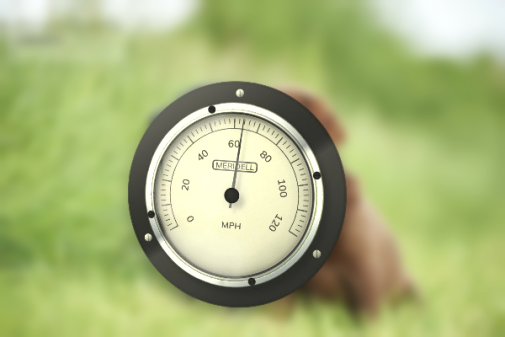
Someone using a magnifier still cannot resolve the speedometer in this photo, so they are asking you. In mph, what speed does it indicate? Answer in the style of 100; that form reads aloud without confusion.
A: 64
